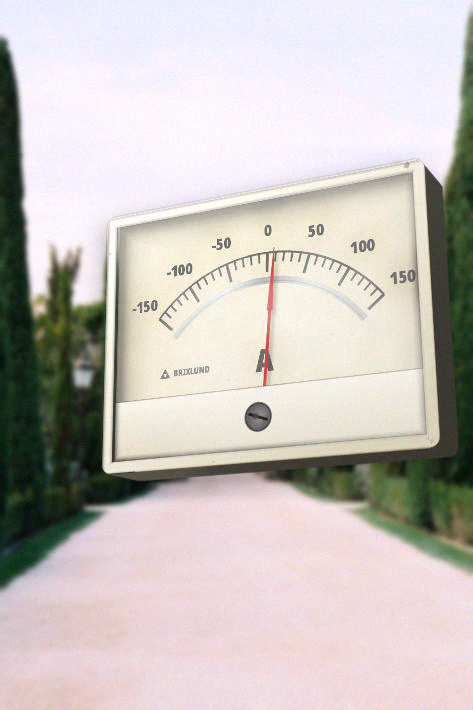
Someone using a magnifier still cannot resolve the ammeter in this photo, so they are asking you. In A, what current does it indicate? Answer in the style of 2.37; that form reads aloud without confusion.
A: 10
